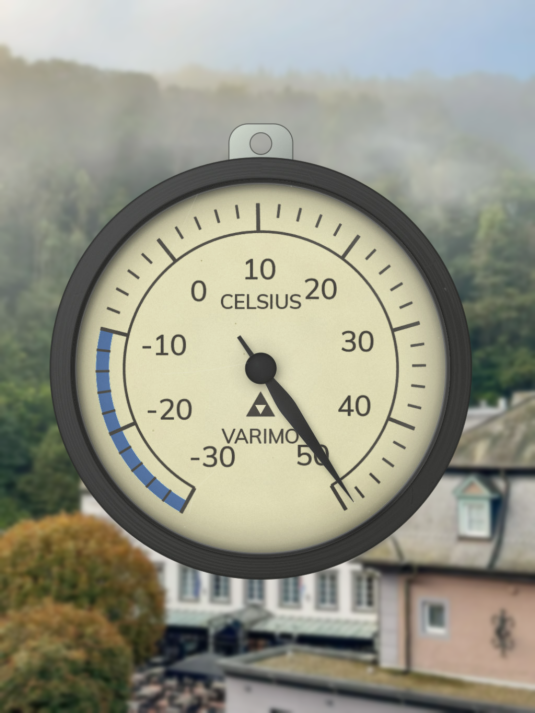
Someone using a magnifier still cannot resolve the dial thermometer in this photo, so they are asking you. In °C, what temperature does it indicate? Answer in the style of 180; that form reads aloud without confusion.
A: 49
